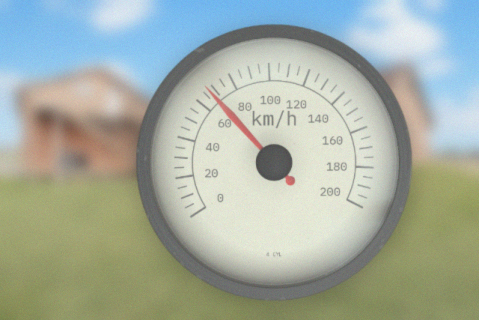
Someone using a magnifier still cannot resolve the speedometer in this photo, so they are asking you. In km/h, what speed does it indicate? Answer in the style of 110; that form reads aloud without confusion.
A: 67.5
